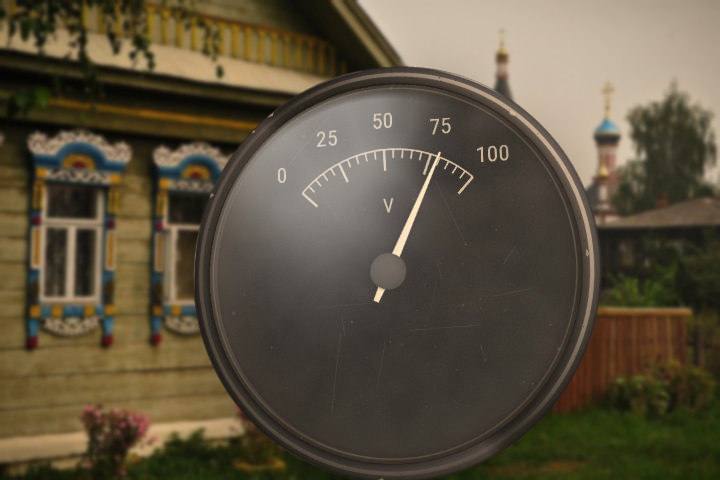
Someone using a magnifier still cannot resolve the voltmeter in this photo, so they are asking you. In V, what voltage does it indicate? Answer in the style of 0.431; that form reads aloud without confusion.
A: 80
